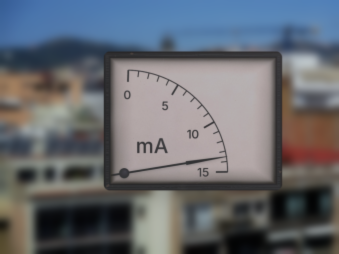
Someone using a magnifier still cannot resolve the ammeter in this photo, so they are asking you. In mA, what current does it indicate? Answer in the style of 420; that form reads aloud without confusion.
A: 13.5
